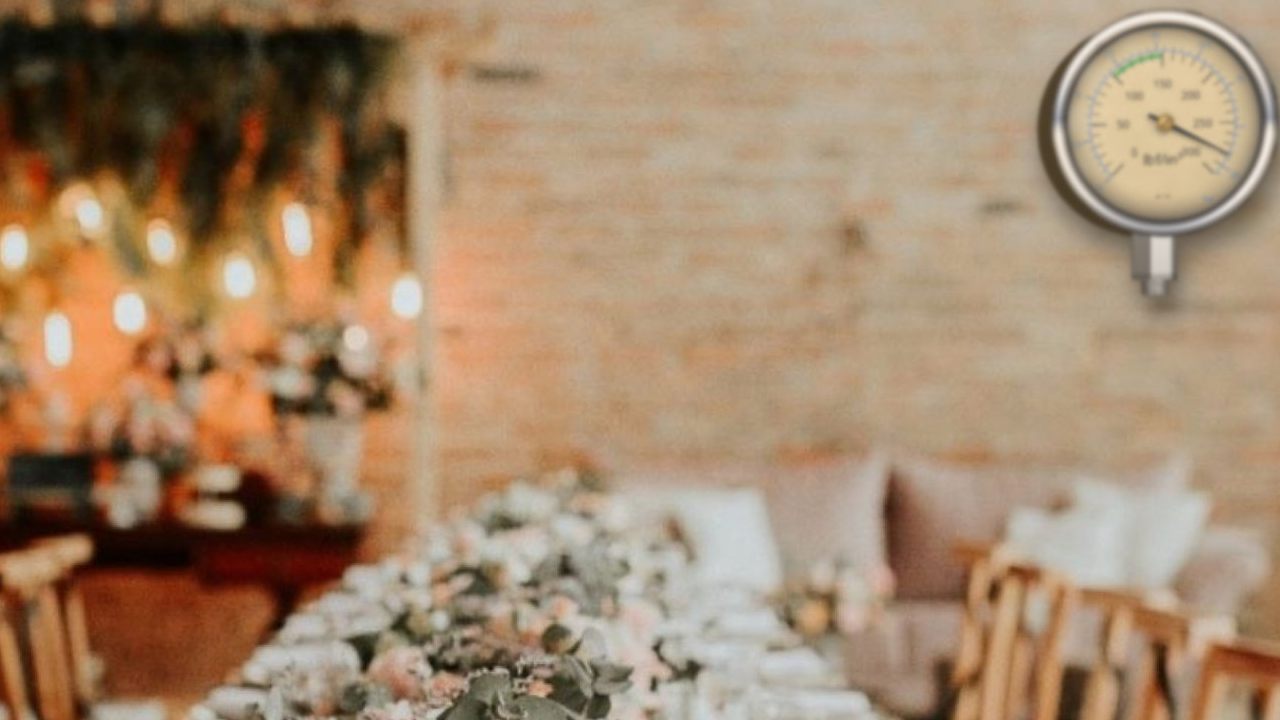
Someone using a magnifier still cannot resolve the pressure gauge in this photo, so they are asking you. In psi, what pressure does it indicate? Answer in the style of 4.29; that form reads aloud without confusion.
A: 280
